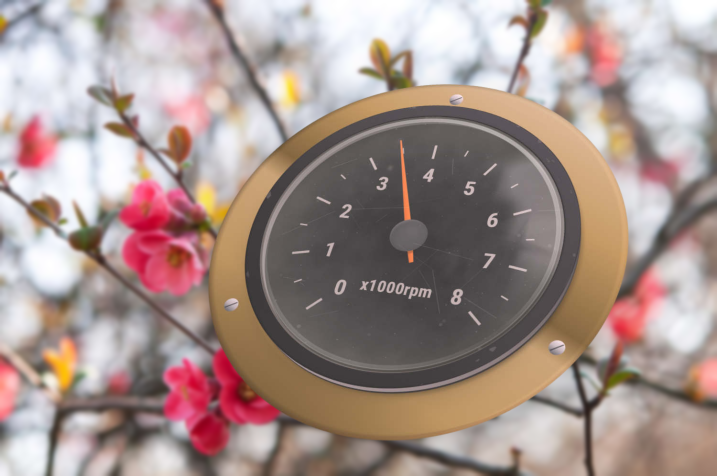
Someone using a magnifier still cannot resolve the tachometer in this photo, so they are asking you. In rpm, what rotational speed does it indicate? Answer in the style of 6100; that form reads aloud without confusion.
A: 3500
